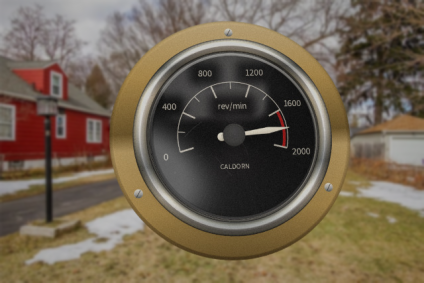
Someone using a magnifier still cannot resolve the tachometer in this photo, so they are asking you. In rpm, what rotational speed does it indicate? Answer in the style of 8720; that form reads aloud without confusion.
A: 1800
